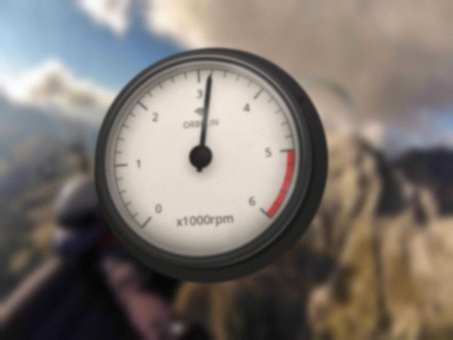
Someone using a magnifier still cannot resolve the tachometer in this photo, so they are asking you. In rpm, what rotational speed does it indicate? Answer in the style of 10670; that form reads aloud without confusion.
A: 3200
